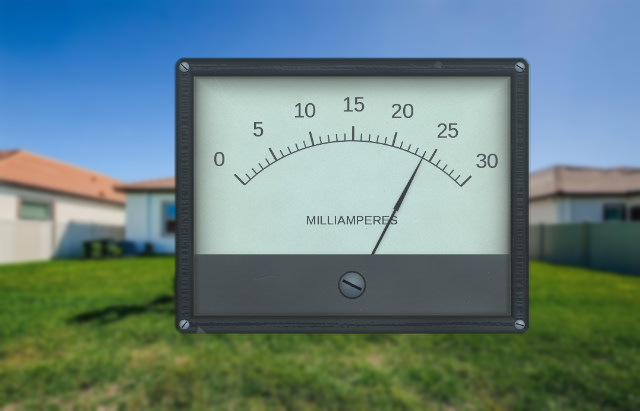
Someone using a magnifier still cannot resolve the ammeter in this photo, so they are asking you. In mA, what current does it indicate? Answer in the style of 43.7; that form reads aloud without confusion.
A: 24
